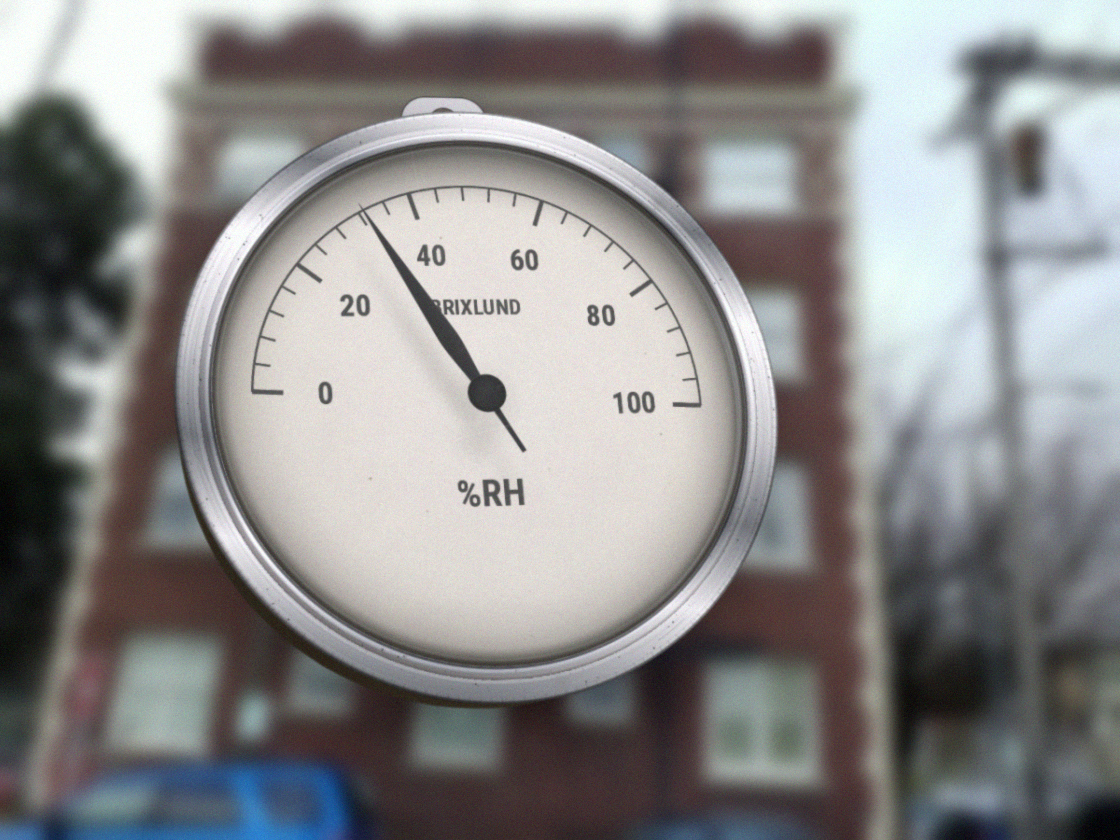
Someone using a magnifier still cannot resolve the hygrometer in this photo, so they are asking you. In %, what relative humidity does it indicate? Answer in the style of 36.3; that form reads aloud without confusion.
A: 32
